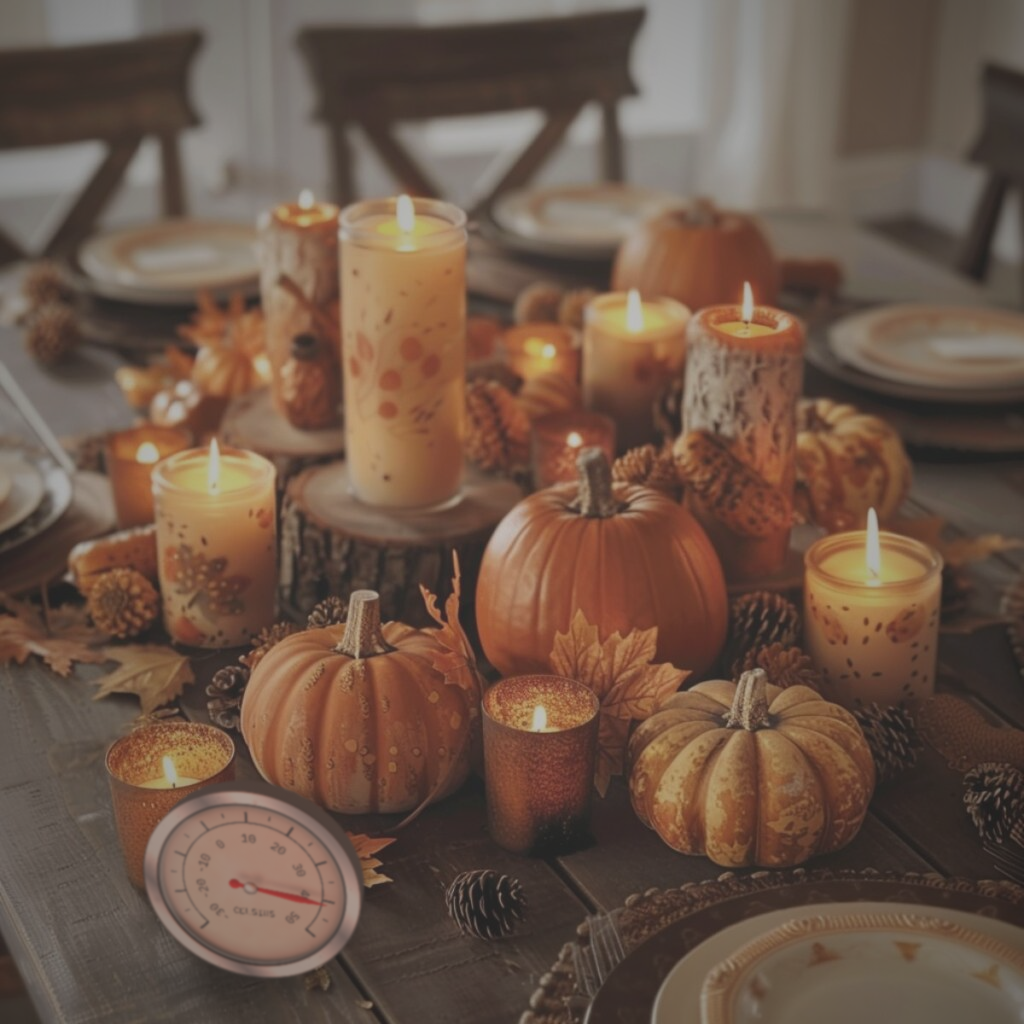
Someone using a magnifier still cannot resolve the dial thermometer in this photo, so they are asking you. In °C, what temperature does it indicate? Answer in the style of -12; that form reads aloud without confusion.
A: 40
